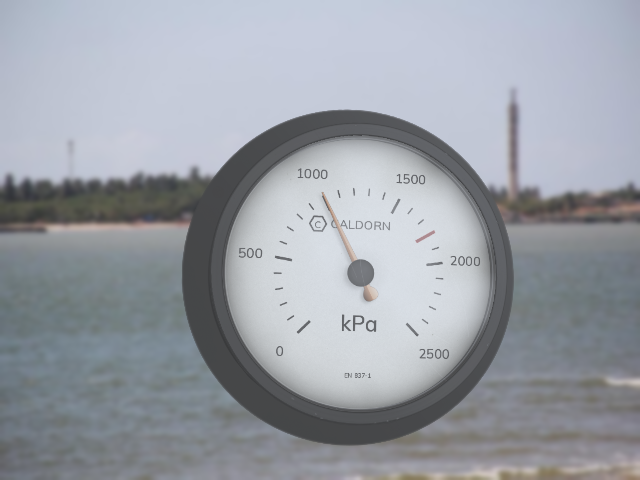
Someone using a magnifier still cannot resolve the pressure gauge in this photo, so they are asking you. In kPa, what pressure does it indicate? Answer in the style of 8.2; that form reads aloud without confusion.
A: 1000
